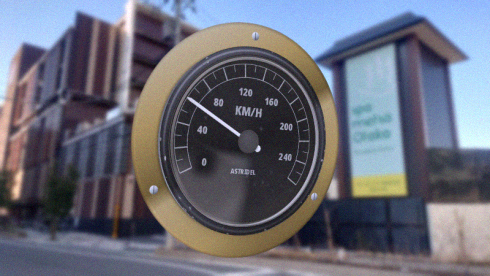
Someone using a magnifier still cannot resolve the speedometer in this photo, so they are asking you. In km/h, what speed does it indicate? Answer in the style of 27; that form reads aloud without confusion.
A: 60
